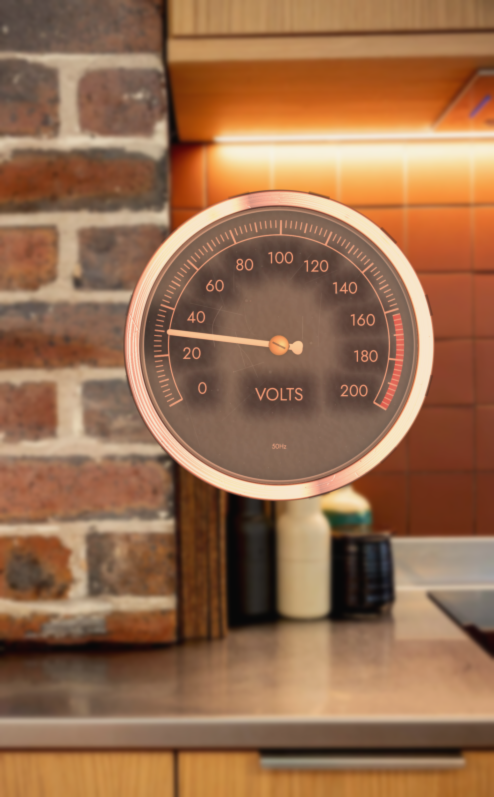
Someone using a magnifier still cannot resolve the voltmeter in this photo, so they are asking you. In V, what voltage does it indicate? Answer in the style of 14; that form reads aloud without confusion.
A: 30
